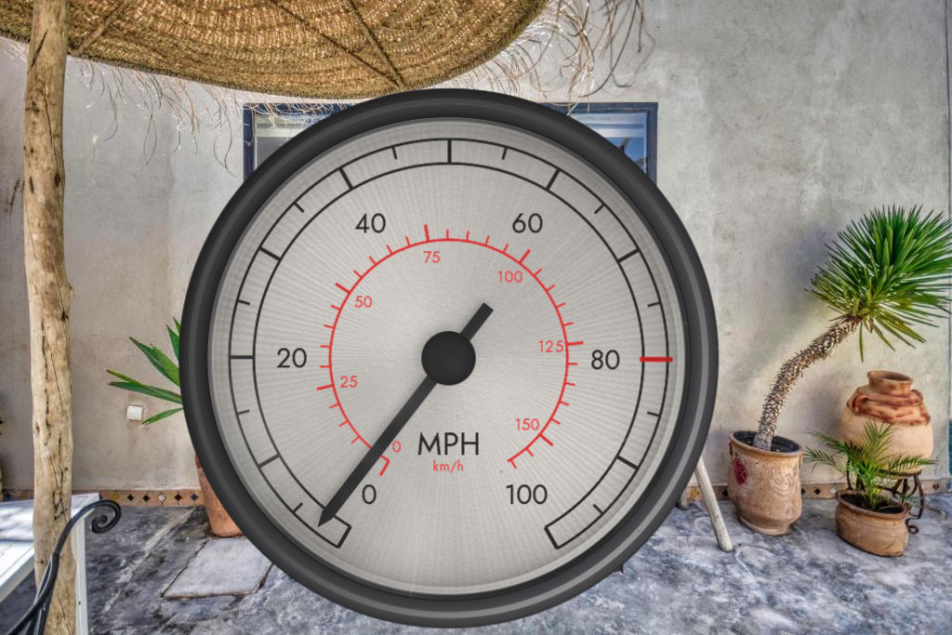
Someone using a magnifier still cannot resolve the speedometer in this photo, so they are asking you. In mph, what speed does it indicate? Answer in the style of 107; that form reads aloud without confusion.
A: 2.5
